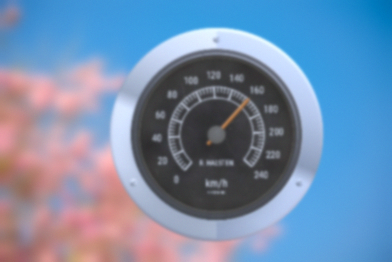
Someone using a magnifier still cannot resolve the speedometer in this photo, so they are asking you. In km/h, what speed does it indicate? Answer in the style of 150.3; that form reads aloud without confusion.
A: 160
